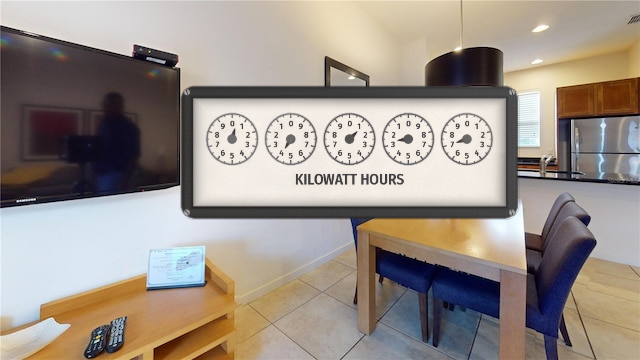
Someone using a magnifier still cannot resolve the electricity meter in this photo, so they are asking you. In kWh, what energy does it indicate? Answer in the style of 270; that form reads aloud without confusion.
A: 4127
